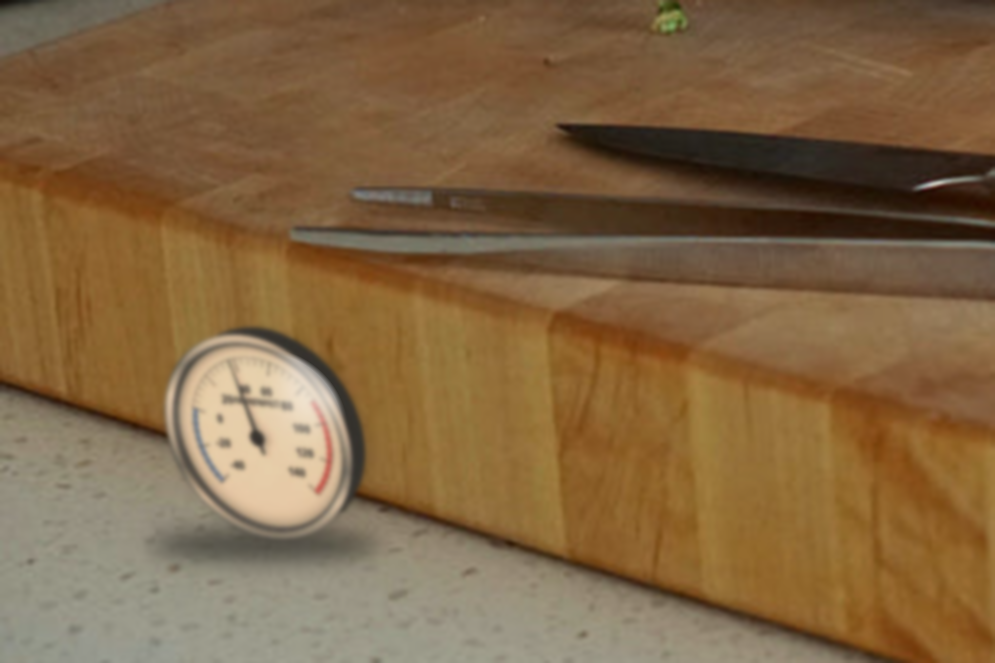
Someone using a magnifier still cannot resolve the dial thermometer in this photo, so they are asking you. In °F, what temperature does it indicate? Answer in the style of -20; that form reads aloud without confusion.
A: 40
